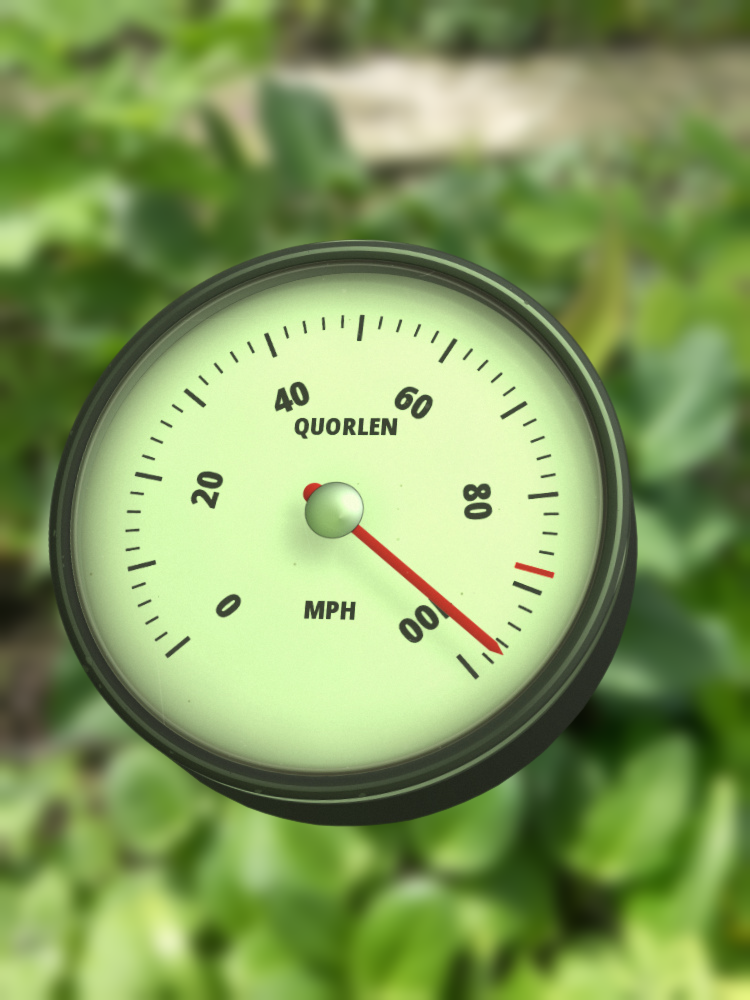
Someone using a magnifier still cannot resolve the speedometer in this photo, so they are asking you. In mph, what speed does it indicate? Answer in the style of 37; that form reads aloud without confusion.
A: 97
